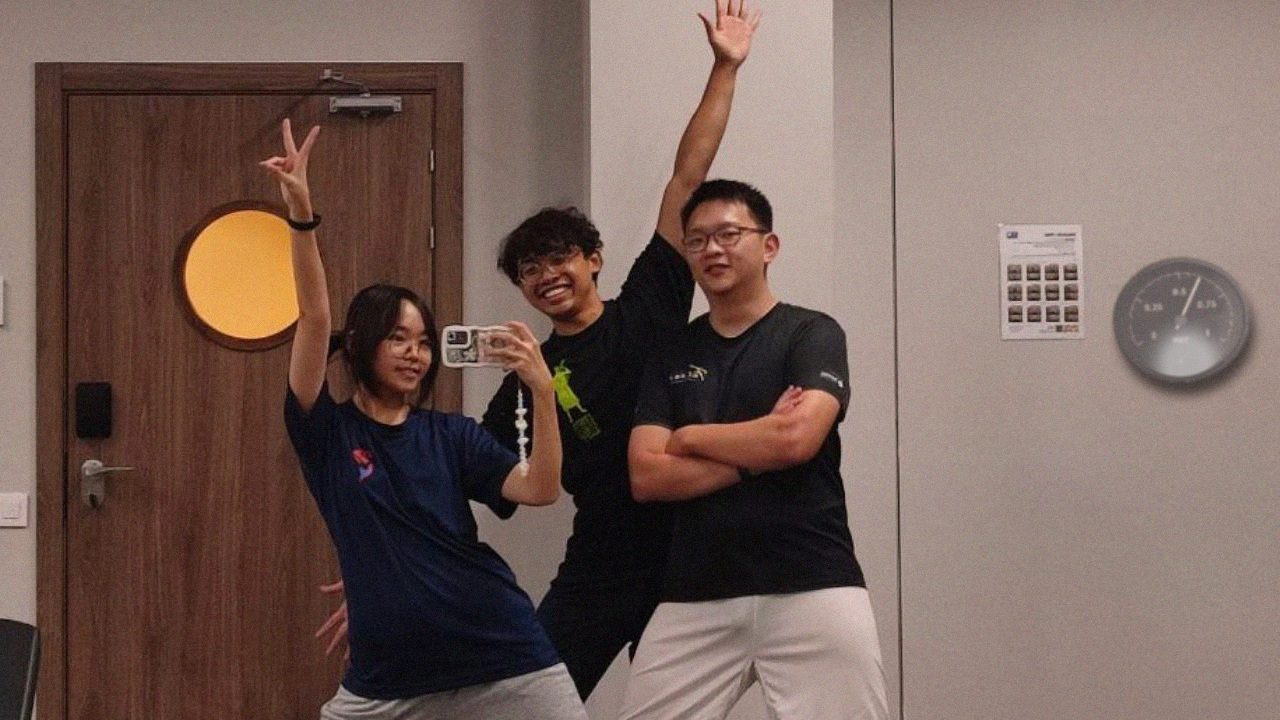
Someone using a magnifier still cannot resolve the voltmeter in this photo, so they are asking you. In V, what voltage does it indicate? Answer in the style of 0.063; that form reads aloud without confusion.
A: 0.6
